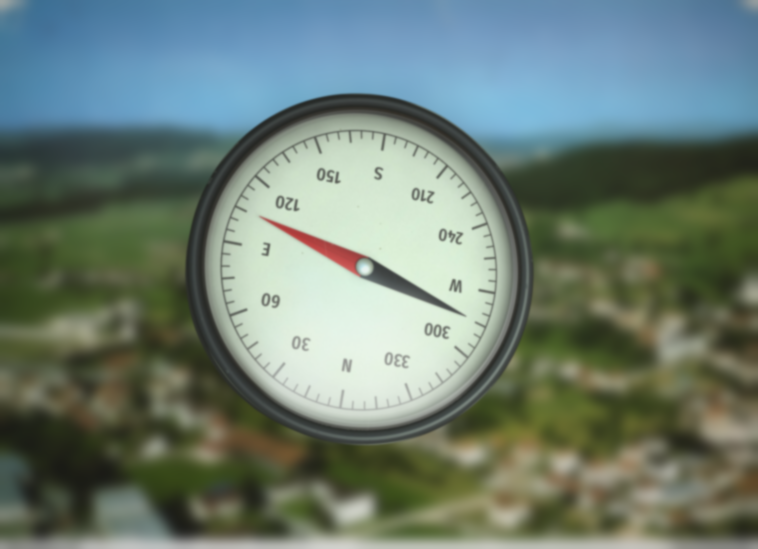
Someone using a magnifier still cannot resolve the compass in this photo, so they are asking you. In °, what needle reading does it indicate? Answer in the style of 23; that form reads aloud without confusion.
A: 105
